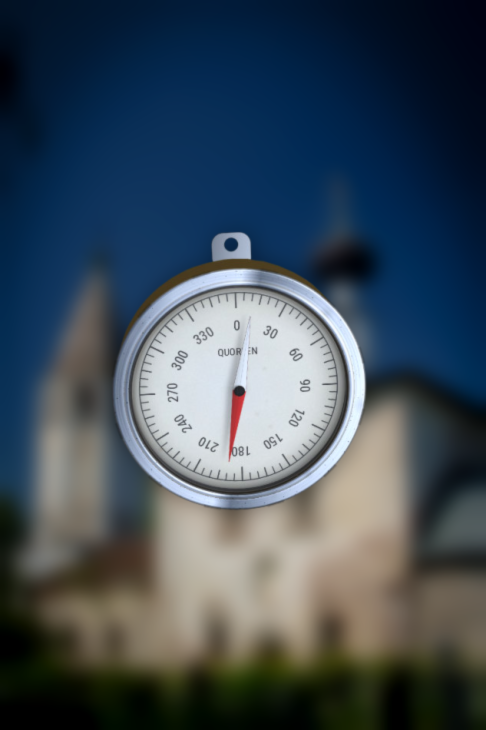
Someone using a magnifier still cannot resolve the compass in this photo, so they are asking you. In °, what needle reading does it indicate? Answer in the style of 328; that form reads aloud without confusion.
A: 190
